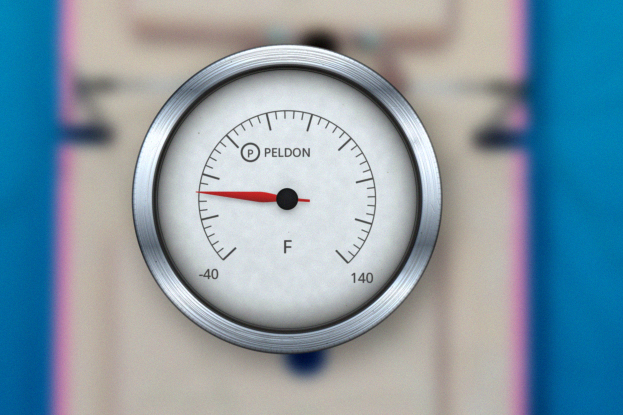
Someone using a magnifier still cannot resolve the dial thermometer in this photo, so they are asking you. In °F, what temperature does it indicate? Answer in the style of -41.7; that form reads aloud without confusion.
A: -8
